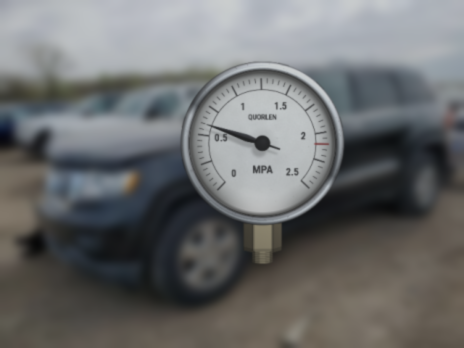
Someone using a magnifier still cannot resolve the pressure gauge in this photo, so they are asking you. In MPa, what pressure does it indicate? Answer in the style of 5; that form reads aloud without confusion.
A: 0.6
